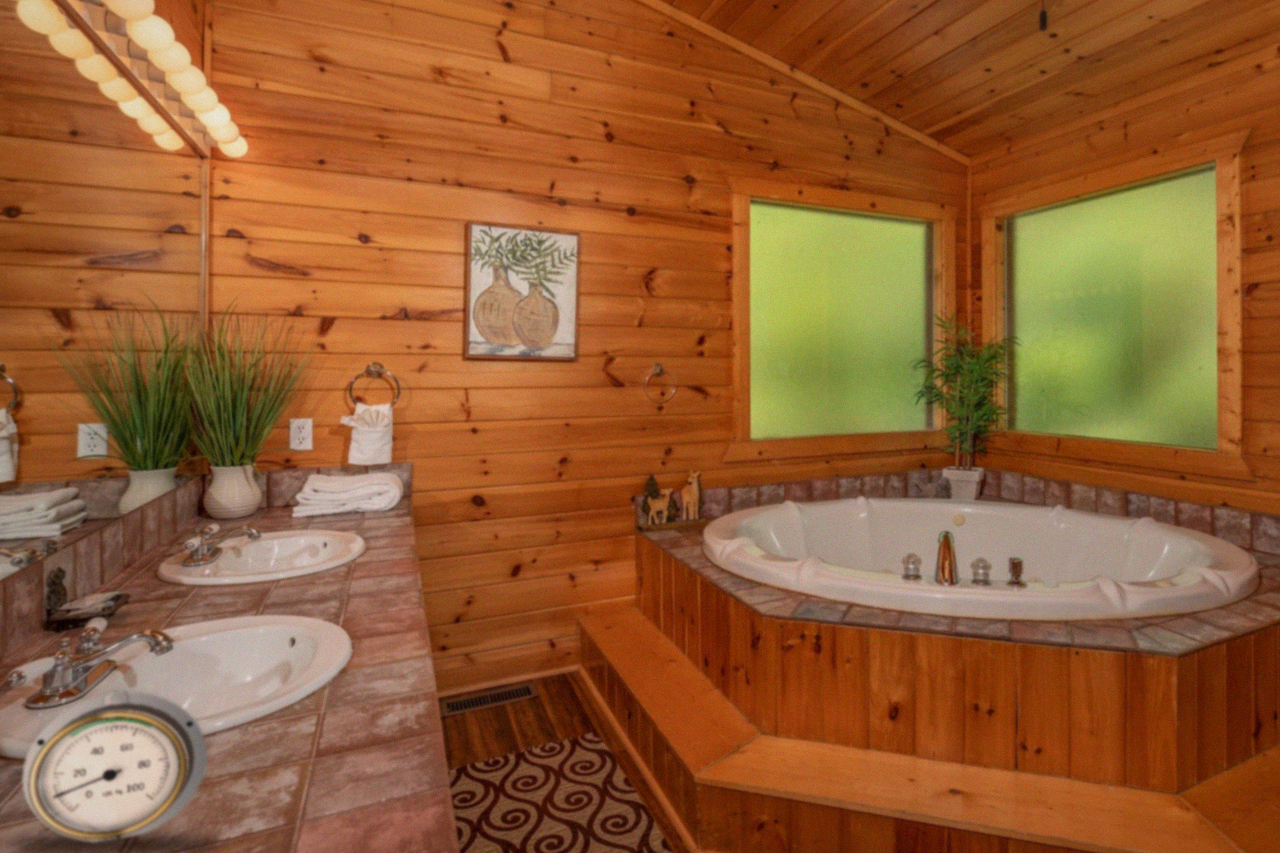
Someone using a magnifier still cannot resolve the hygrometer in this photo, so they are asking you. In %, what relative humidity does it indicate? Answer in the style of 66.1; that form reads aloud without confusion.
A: 10
